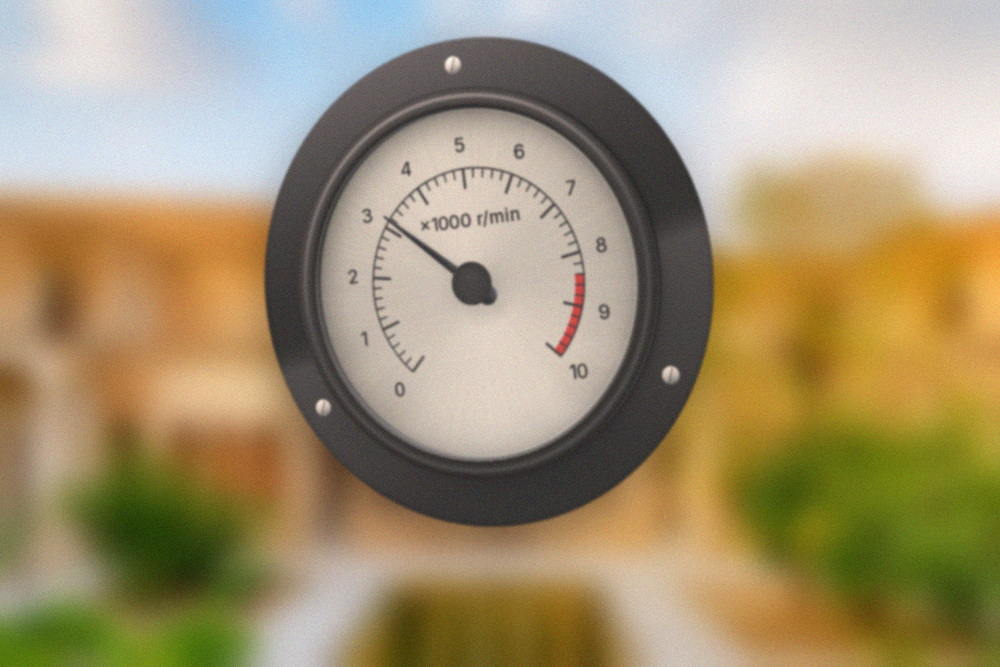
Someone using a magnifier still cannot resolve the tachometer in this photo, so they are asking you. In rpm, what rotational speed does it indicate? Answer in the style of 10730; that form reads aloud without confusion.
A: 3200
